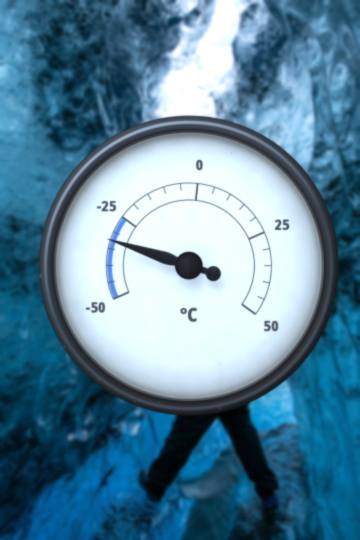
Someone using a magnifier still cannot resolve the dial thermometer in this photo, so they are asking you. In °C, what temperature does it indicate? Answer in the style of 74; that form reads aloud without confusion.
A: -32.5
